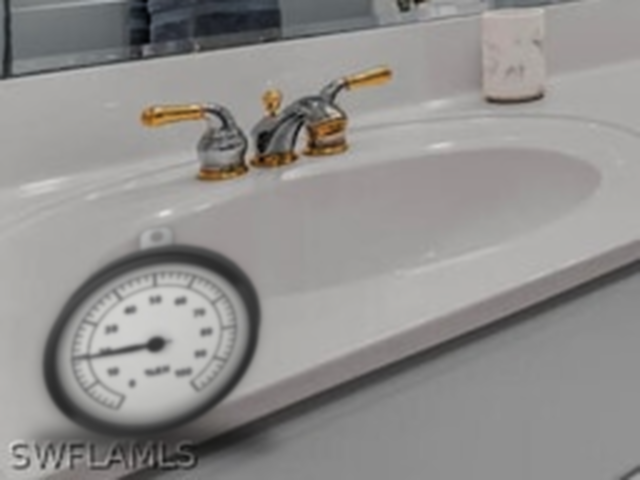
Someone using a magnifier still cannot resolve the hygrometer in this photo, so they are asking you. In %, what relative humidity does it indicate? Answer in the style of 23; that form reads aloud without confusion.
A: 20
